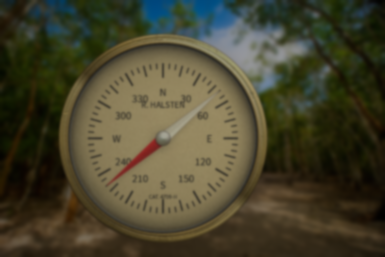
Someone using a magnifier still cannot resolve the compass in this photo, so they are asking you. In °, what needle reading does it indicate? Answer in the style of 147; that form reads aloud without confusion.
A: 230
